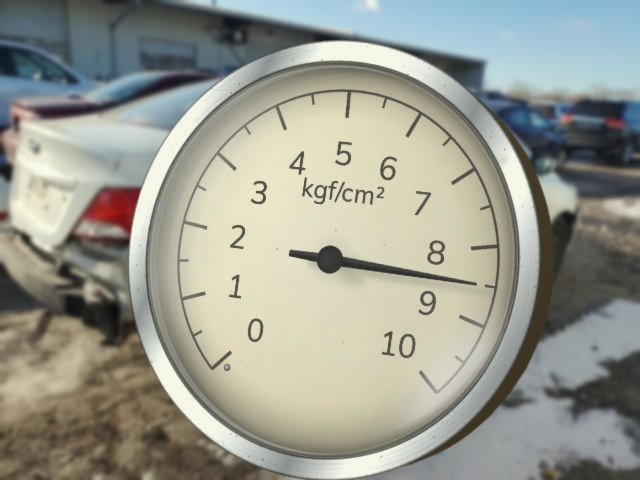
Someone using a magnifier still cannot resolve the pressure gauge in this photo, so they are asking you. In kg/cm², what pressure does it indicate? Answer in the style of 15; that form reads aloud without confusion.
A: 8.5
